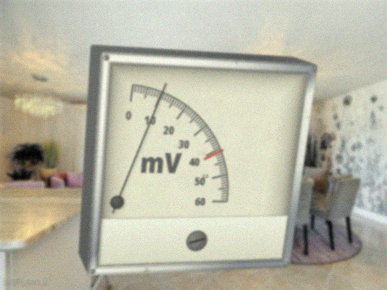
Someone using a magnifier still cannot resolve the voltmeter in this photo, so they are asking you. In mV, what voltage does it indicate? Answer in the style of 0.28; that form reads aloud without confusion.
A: 10
